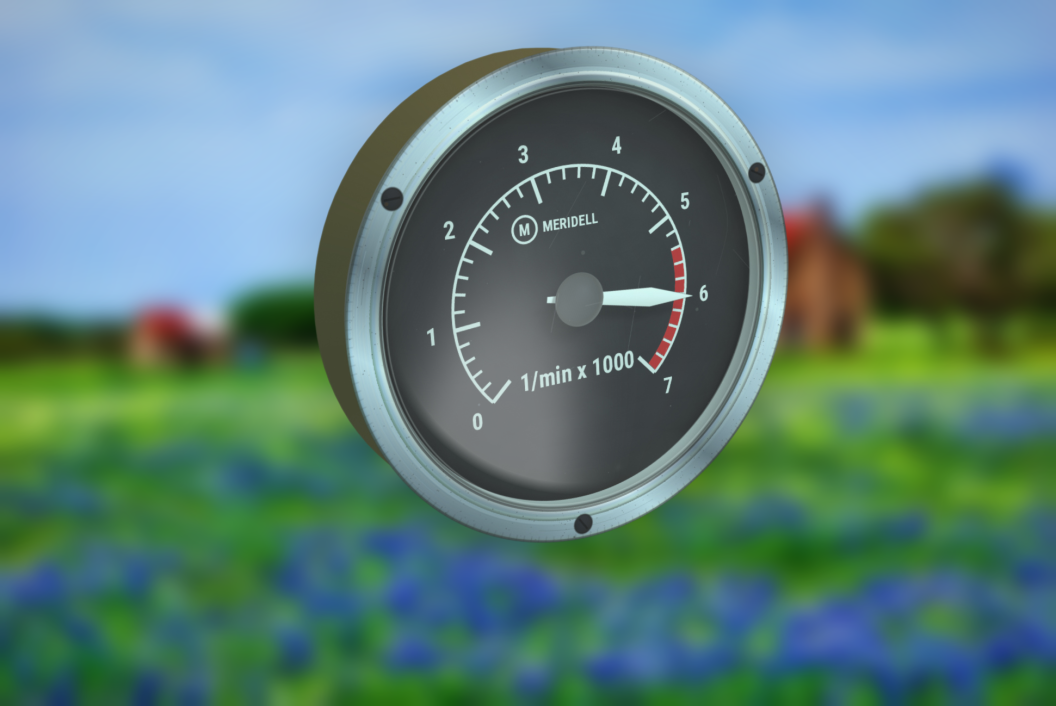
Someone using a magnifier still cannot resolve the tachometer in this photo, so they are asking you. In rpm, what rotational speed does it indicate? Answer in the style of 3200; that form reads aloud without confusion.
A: 6000
